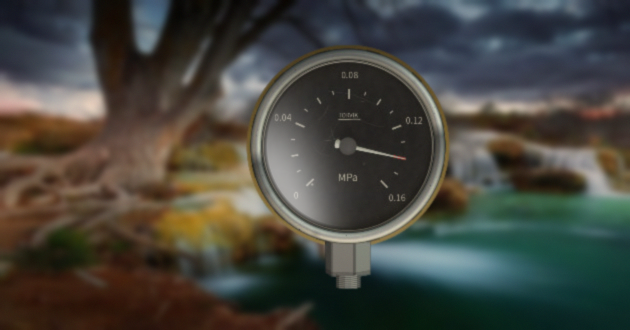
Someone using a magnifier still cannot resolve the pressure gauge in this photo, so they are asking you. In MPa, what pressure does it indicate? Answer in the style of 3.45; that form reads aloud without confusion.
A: 0.14
